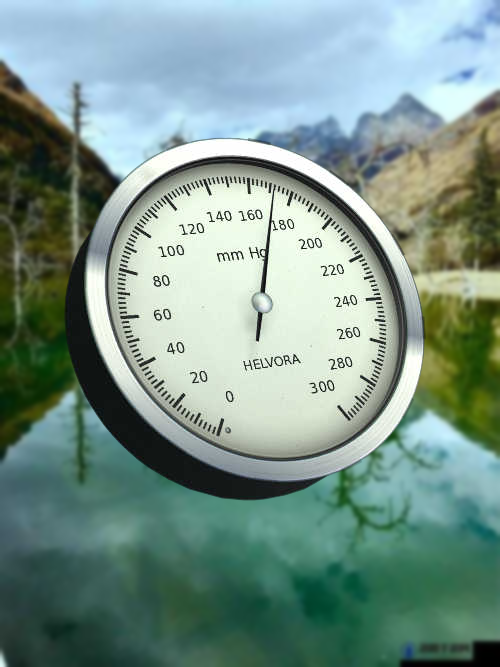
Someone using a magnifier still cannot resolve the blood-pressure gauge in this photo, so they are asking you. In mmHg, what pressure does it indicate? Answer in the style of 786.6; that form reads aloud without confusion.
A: 170
